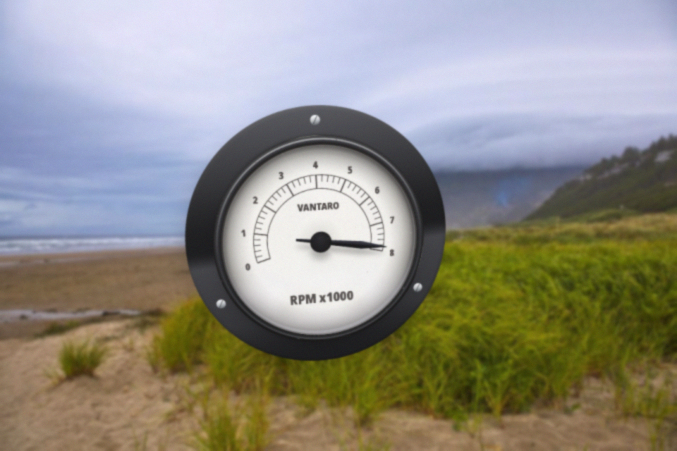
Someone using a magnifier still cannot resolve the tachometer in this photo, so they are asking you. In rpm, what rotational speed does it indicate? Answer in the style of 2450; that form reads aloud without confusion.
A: 7800
